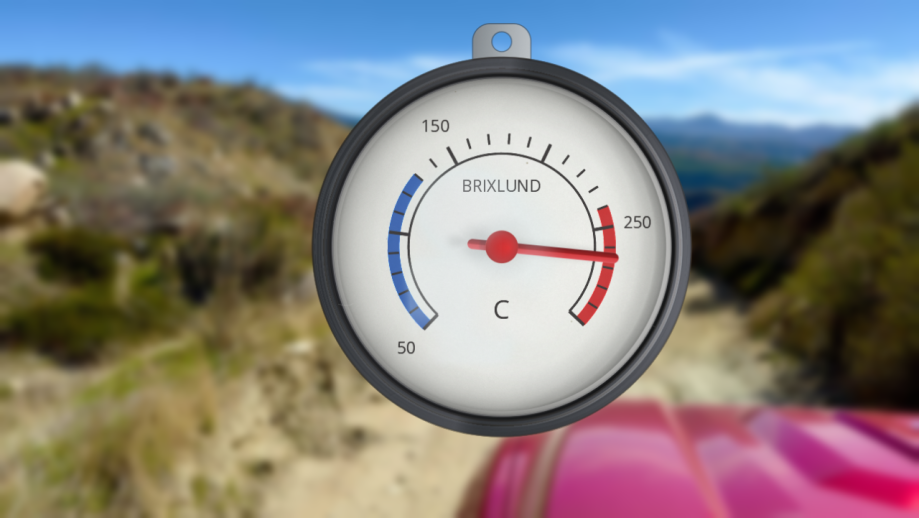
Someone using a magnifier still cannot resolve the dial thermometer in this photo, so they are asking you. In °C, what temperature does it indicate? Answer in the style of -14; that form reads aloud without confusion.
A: 265
